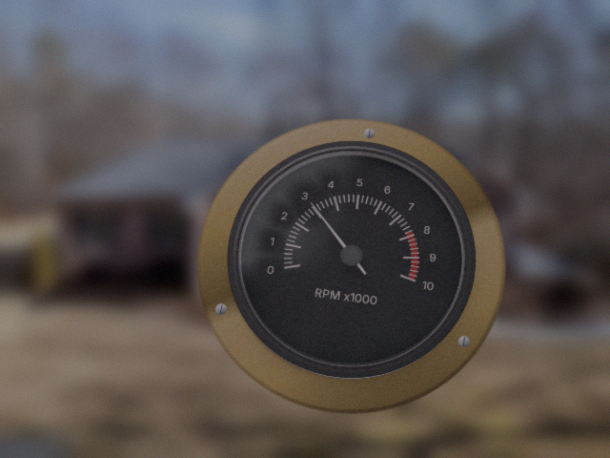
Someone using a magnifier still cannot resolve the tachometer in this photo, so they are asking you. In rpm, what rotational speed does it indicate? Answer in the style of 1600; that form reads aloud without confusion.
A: 3000
